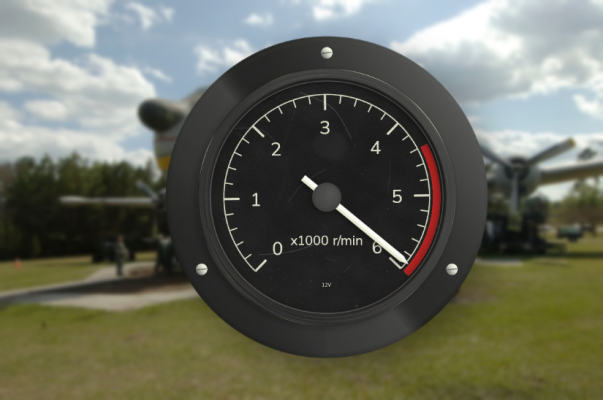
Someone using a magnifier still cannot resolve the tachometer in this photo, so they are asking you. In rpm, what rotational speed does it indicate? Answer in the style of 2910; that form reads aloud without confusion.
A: 5900
